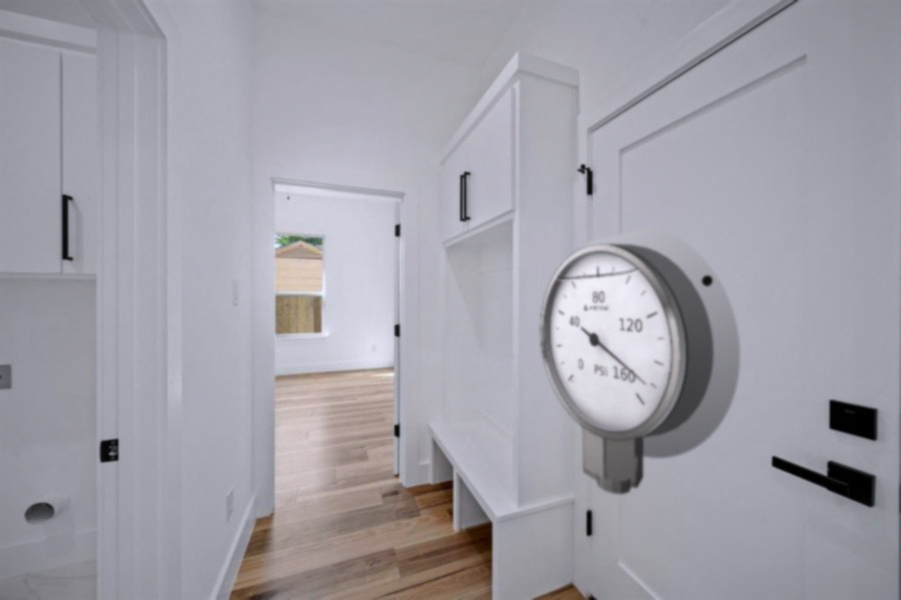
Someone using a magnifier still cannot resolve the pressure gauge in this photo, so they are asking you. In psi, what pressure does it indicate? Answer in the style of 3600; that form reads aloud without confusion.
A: 150
